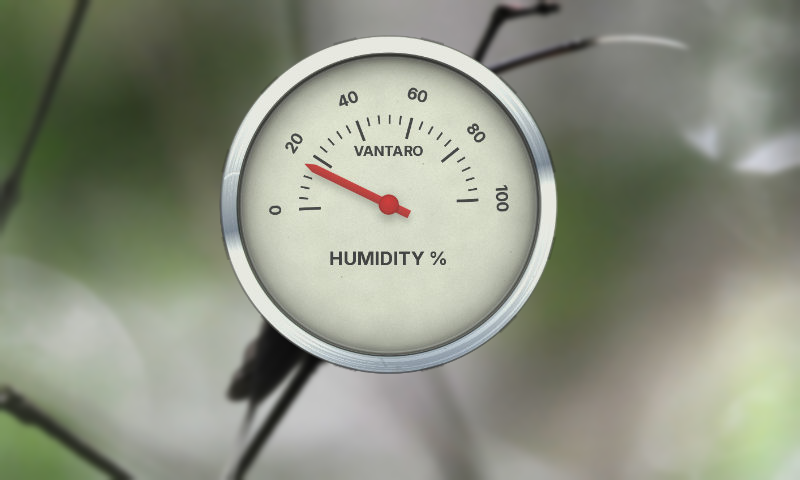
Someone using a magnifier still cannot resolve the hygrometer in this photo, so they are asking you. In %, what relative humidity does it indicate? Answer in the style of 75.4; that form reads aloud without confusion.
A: 16
